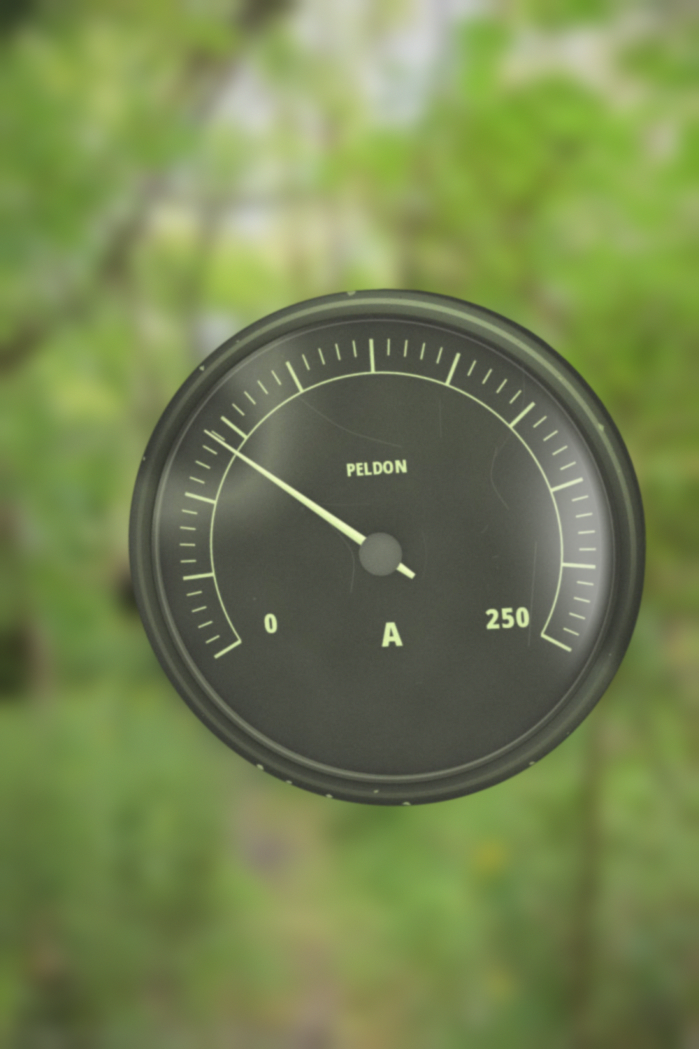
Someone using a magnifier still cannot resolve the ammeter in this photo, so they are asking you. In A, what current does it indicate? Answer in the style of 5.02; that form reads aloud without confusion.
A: 70
